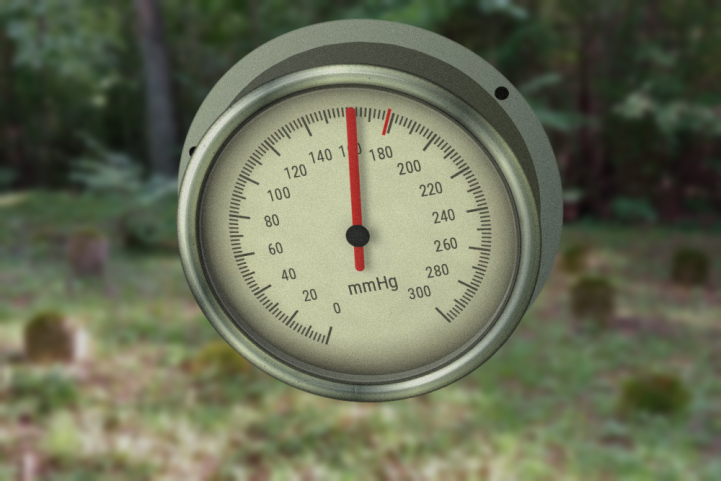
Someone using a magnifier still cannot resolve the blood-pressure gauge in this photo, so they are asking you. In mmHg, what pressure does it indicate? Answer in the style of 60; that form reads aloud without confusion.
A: 162
